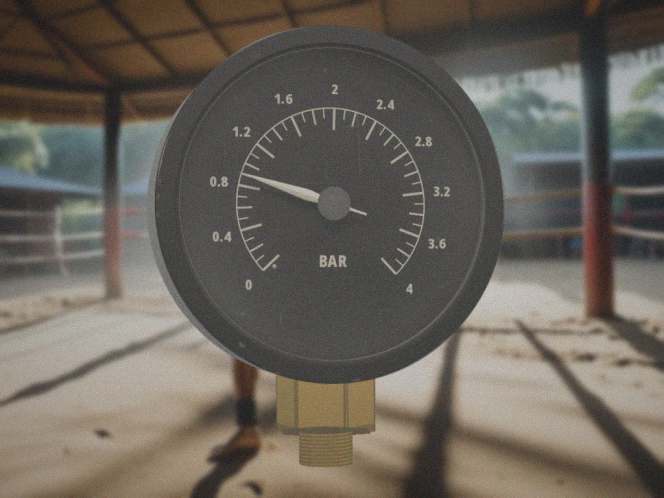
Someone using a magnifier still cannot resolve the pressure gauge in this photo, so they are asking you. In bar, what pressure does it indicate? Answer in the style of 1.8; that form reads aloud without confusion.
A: 0.9
